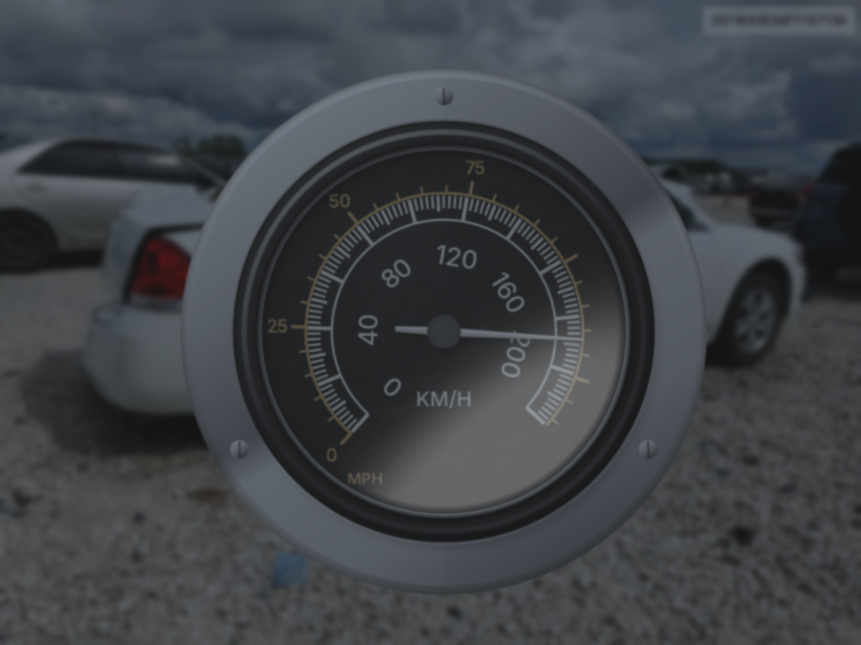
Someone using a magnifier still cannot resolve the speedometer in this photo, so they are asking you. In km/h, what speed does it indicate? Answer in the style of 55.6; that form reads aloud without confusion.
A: 188
